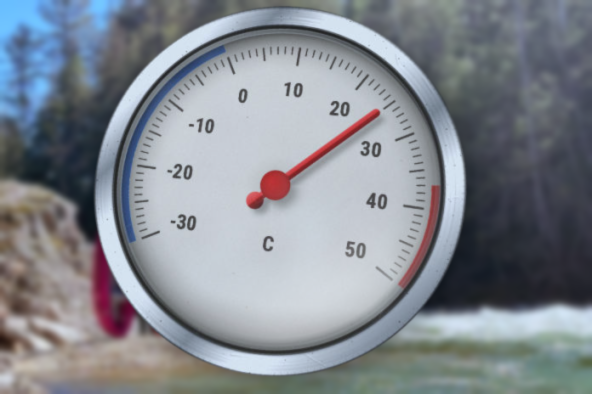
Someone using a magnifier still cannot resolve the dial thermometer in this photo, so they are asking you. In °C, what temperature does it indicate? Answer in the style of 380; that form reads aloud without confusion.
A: 25
